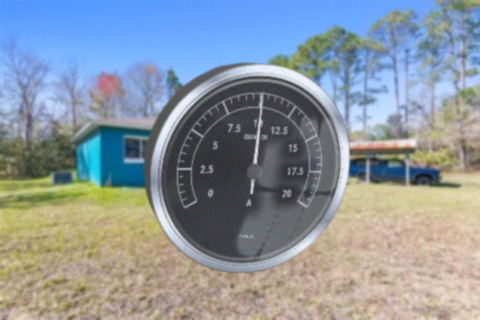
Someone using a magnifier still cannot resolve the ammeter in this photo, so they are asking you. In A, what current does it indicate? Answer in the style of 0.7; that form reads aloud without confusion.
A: 10
